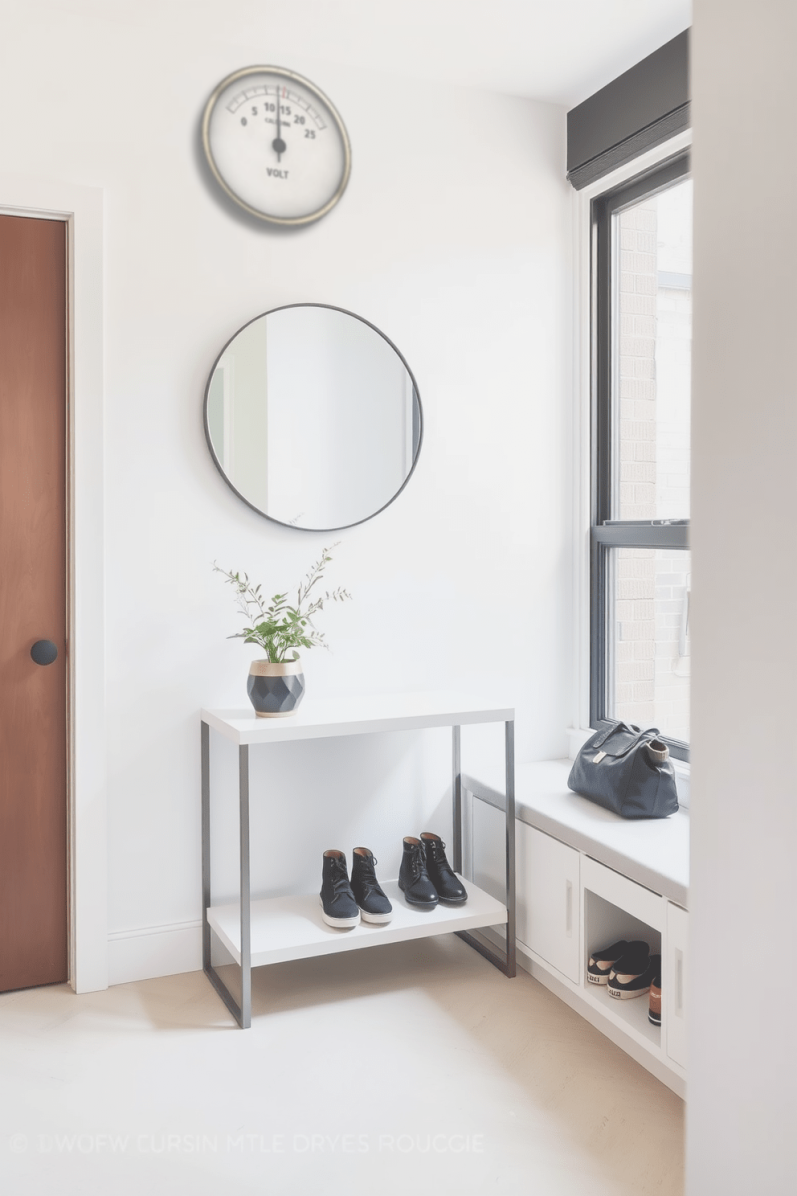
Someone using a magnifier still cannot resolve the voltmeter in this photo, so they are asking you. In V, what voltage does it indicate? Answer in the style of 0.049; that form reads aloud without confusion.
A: 12.5
